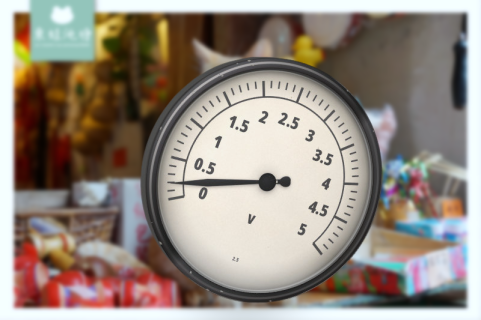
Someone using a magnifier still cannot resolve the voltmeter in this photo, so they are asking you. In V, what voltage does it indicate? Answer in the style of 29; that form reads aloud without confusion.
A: 0.2
